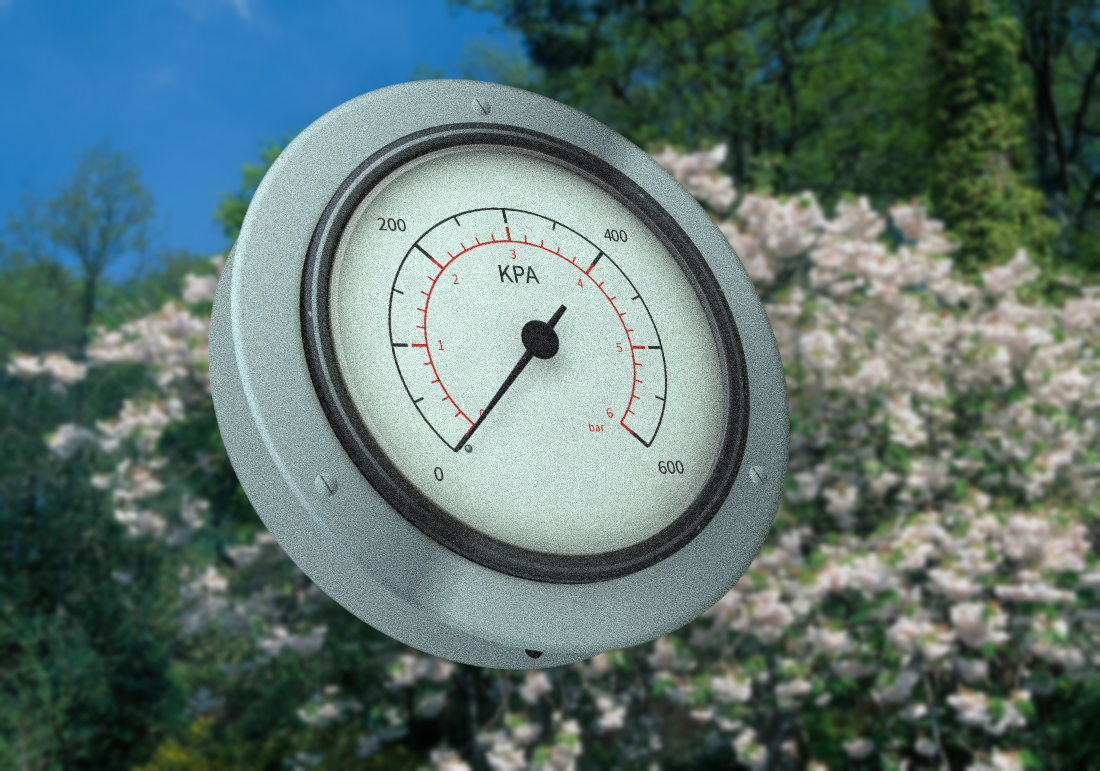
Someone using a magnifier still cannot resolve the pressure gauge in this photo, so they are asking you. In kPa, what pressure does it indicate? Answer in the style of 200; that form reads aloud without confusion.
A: 0
